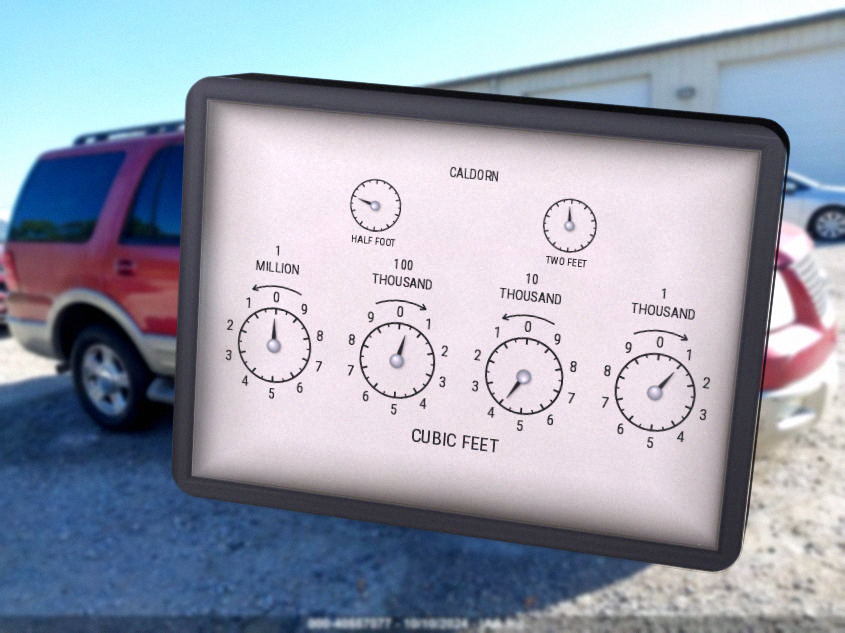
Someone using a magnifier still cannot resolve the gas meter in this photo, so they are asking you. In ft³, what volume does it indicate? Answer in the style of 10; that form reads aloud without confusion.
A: 4100
